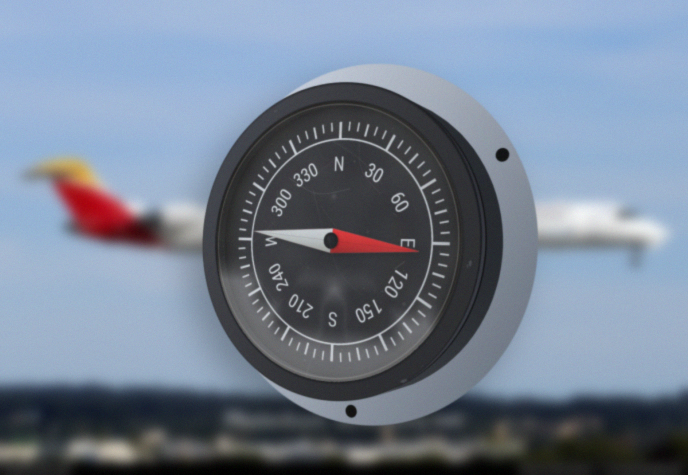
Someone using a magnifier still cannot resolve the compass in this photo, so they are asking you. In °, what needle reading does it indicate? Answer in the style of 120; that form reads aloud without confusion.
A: 95
